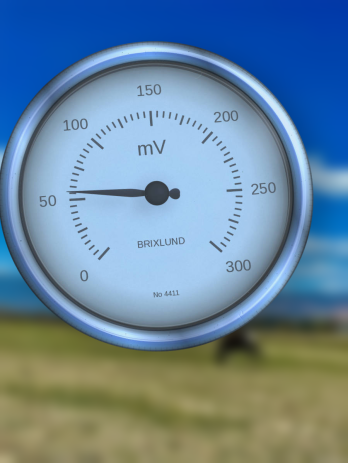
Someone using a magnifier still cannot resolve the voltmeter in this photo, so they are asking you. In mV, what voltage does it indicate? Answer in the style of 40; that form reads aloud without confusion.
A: 55
